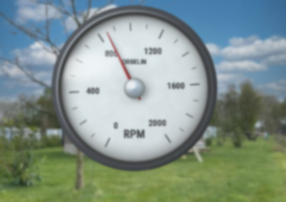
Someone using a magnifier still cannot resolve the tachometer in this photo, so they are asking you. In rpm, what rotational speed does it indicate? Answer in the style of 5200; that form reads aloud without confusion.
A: 850
